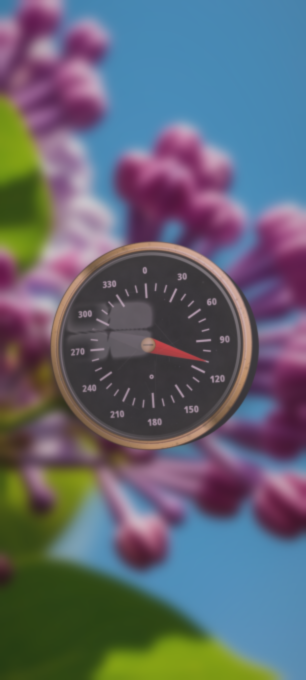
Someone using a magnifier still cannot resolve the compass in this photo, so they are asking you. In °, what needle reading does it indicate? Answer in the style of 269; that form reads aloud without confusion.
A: 110
